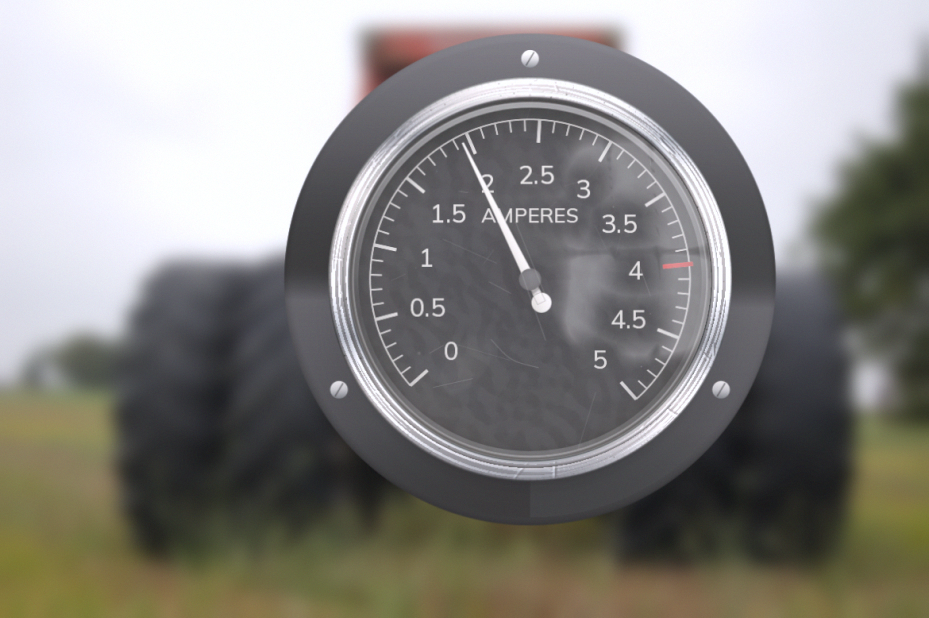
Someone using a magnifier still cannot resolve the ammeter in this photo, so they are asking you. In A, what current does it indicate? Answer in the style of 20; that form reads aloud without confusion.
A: 1.95
